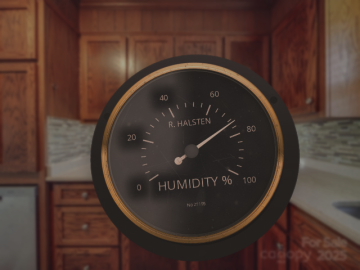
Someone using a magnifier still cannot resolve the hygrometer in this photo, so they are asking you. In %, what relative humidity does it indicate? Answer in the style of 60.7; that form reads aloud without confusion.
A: 74
